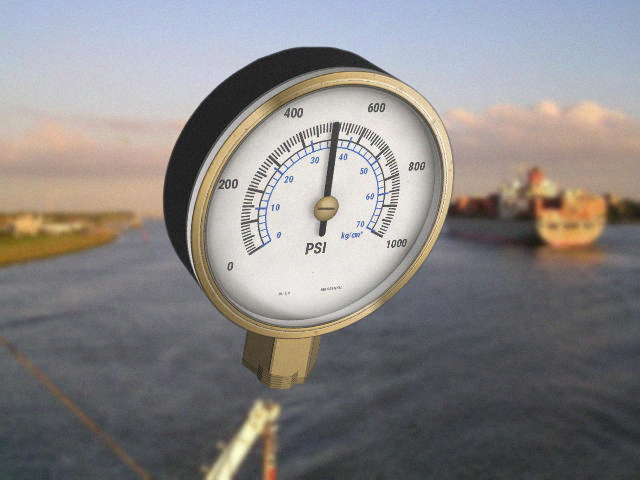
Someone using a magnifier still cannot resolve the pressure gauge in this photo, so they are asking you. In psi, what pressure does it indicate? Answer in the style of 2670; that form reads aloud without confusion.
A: 500
